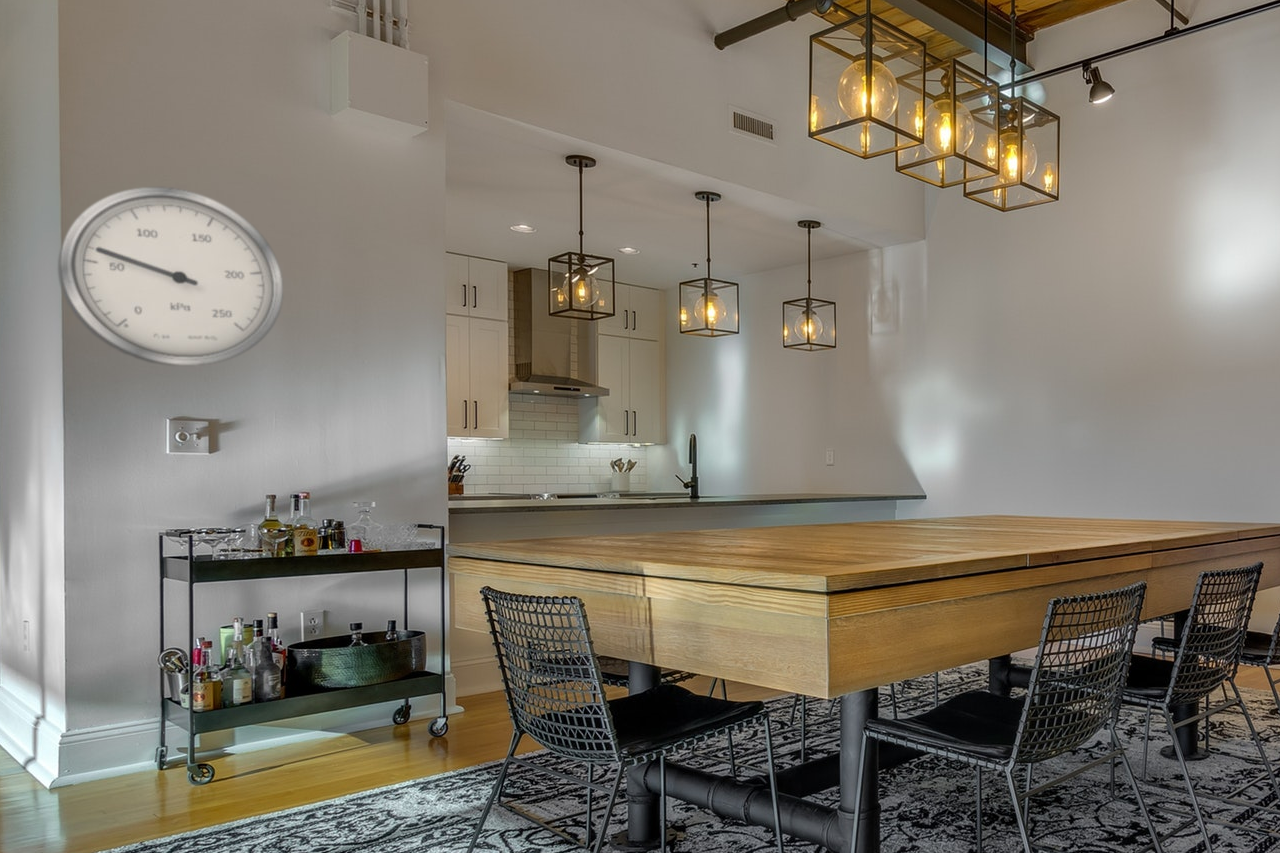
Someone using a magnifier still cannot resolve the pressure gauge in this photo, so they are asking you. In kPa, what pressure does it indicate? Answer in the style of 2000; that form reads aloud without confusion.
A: 60
